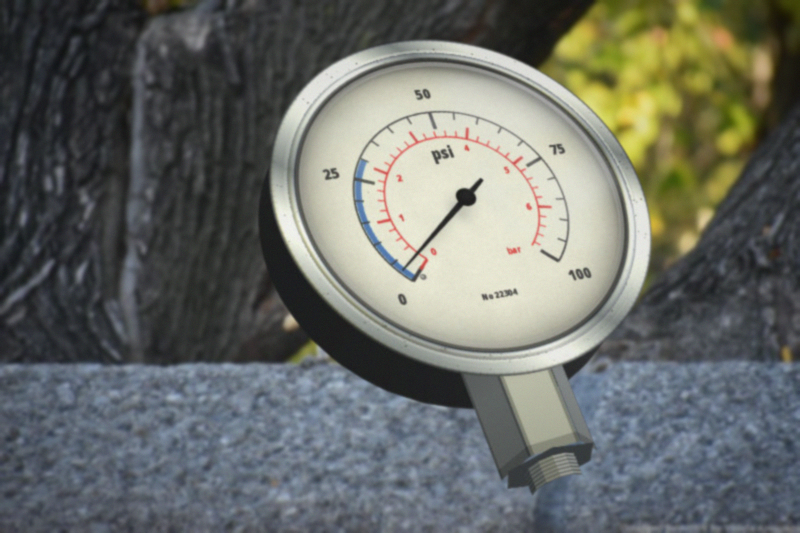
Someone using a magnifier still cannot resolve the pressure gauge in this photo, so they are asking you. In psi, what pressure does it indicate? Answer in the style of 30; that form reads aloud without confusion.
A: 2.5
